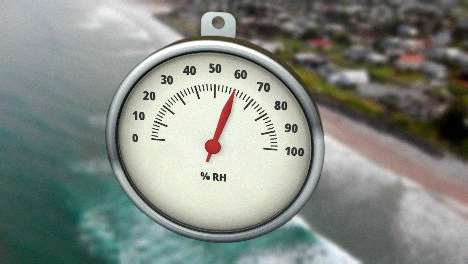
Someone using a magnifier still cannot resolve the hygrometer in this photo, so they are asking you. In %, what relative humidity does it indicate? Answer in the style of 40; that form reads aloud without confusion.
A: 60
